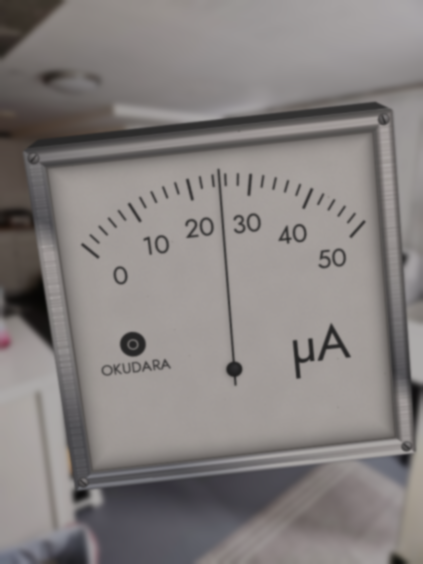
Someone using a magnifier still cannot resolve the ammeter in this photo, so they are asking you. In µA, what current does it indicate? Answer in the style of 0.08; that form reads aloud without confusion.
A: 25
